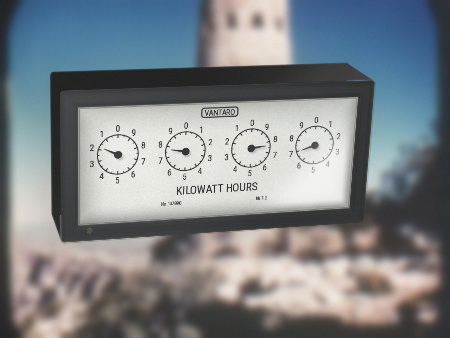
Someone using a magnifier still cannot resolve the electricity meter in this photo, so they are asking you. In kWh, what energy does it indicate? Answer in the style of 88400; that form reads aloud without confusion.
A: 1777
